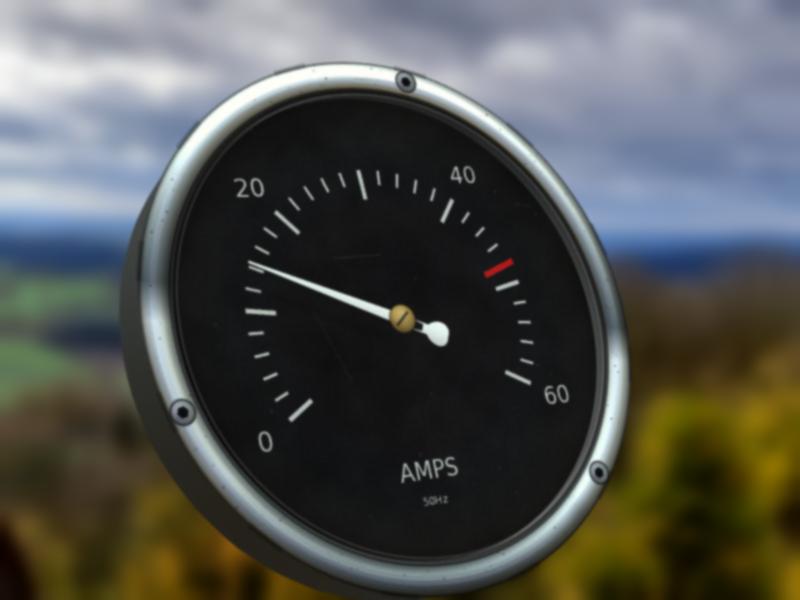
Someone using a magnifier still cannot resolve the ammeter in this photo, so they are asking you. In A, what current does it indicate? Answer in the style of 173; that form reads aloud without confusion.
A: 14
